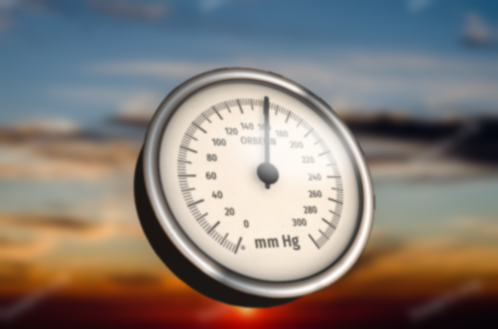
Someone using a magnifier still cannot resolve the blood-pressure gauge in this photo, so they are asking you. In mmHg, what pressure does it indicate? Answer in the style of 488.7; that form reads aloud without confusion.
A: 160
